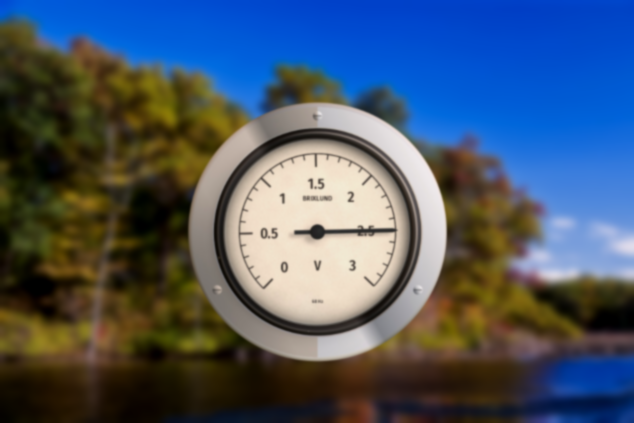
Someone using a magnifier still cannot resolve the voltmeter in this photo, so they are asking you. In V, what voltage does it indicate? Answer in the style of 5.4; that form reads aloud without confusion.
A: 2.5
